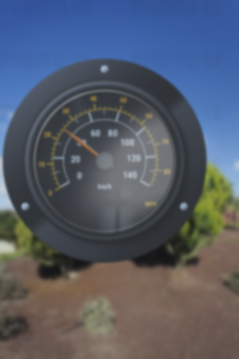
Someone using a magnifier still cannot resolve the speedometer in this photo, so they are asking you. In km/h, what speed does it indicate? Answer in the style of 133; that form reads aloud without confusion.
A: 40
